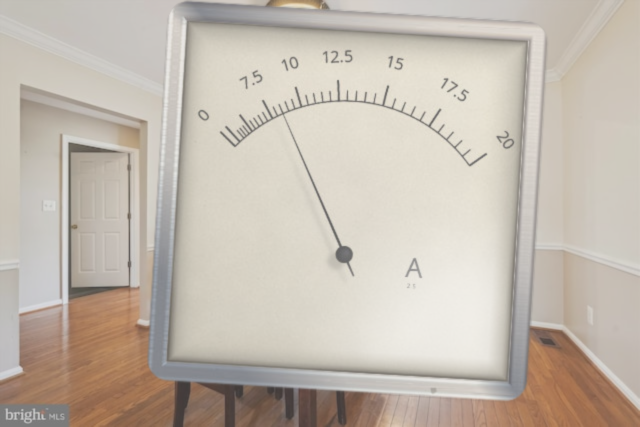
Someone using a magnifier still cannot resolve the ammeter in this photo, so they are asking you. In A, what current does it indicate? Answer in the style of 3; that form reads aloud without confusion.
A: 8.5
